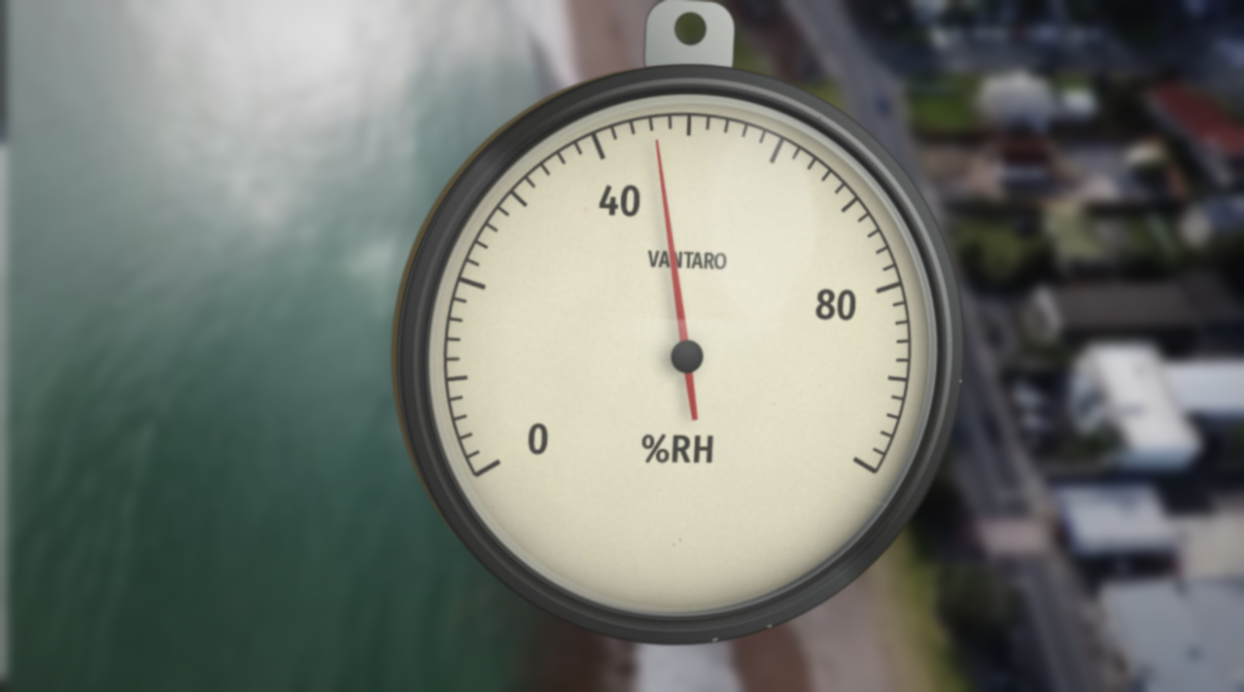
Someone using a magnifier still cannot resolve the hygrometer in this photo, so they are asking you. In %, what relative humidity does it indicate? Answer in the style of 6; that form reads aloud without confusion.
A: 46
